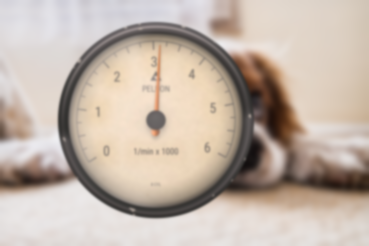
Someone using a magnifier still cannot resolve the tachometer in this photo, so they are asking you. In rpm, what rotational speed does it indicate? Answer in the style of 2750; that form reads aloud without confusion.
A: 3125
